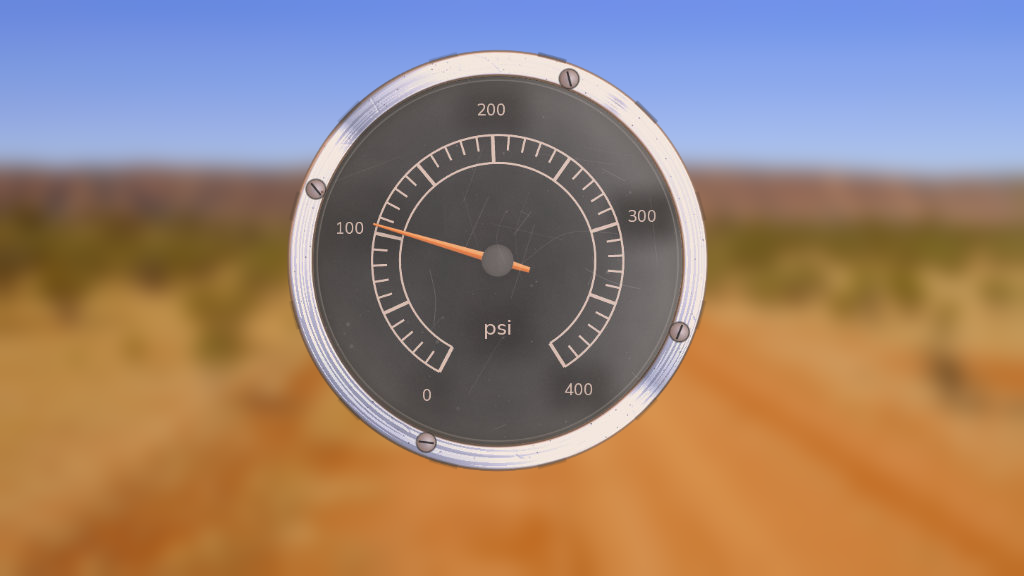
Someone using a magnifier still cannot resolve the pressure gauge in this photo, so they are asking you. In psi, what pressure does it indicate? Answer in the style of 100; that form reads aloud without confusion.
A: 105
